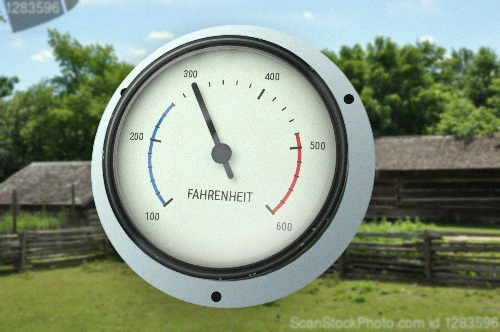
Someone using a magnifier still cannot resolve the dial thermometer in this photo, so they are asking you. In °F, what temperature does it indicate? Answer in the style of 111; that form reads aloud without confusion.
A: 300
